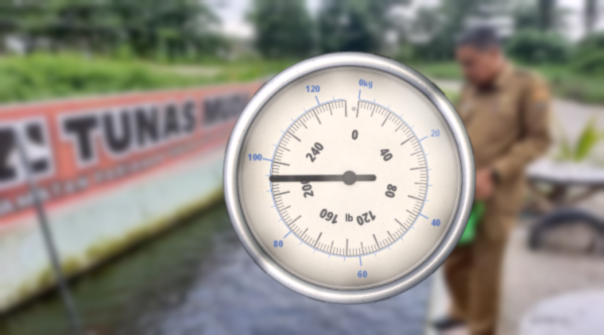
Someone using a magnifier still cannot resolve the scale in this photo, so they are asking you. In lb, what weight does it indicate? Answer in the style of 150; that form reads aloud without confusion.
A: 210
